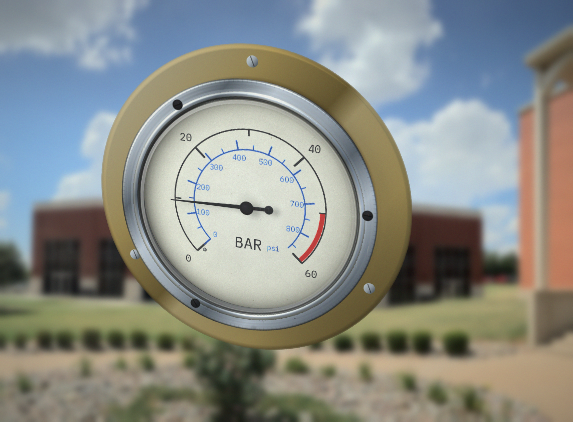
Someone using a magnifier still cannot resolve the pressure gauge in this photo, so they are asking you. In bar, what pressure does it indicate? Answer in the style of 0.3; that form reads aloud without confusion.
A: 10
